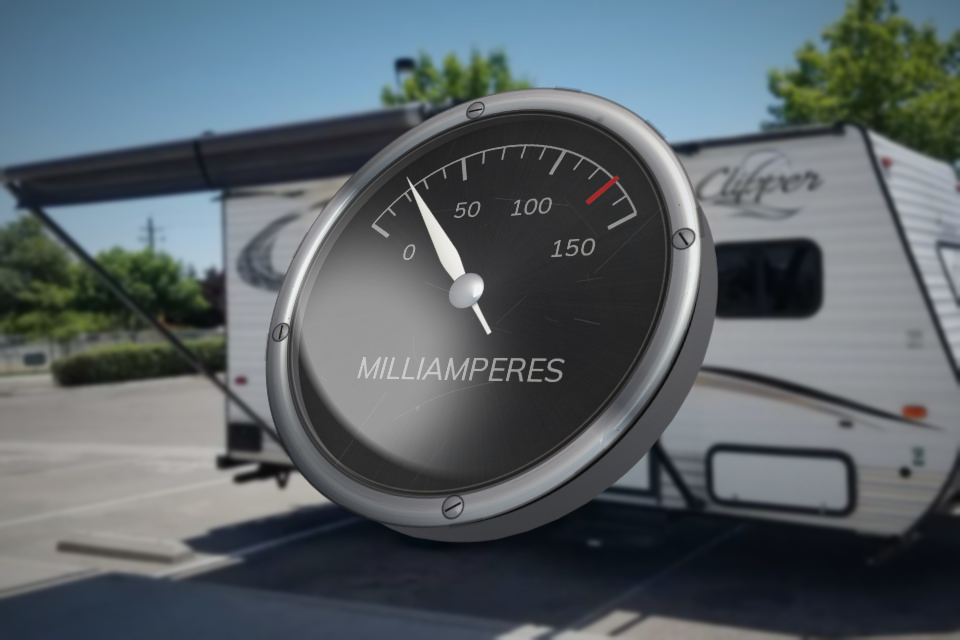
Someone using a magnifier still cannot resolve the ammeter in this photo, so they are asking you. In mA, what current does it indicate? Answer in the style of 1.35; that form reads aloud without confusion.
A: 25
